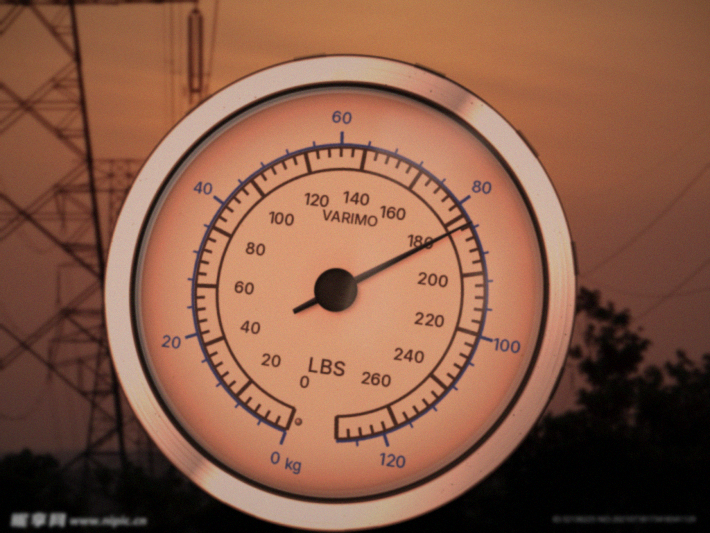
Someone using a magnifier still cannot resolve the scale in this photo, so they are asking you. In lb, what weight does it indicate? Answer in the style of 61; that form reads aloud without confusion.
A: 184
